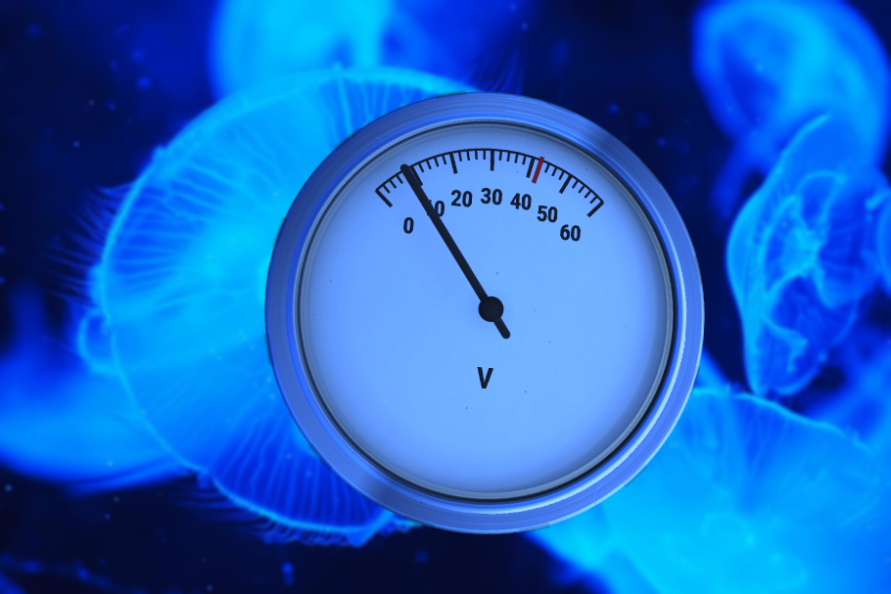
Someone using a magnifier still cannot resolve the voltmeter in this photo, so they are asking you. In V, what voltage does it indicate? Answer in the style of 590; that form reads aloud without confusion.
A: 8
